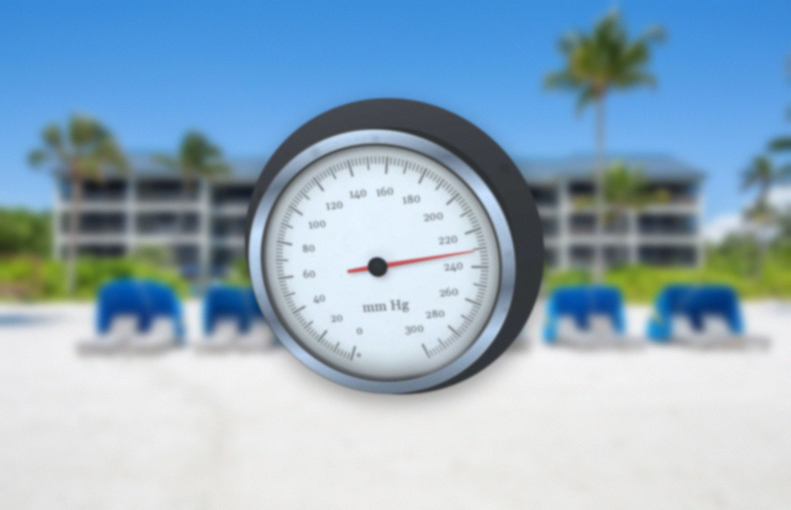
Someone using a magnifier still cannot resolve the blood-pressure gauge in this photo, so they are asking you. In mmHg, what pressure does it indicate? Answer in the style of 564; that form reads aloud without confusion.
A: 230
